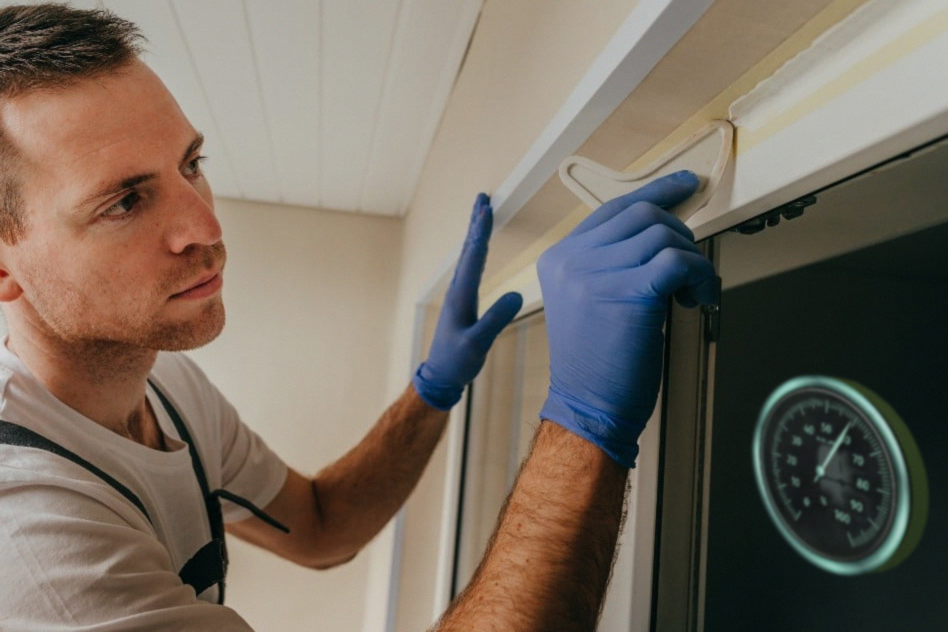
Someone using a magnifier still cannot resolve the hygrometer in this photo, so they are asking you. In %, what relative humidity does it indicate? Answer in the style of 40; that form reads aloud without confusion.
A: 60
